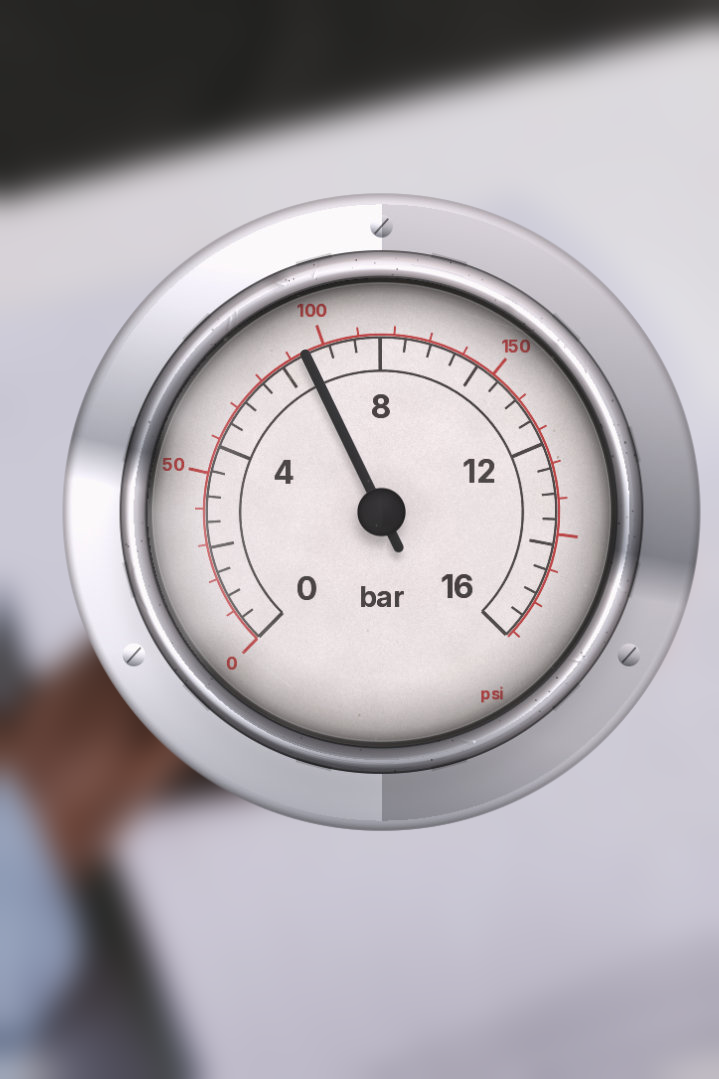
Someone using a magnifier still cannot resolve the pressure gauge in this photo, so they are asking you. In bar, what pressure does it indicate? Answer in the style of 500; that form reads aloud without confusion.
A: 6.5
